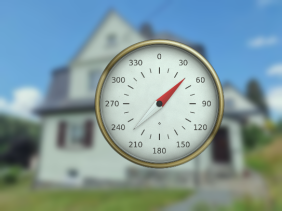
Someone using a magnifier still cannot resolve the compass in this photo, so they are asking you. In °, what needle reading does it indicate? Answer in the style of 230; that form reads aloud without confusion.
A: 45
